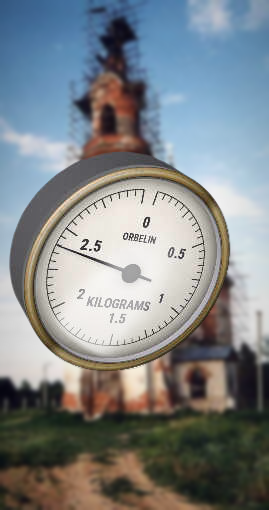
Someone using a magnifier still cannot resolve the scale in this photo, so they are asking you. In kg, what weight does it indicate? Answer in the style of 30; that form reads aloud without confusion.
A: 2.4
